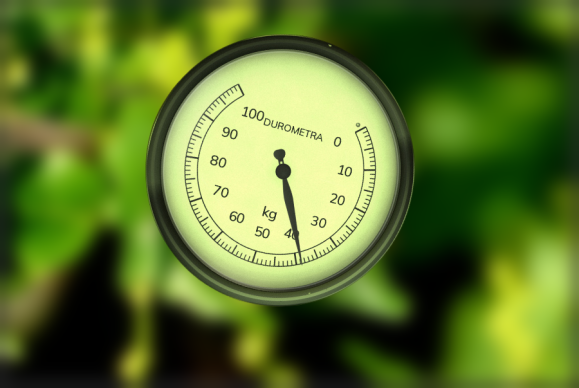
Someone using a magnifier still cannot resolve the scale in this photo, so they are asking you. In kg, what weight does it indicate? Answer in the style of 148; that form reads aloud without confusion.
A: 39
